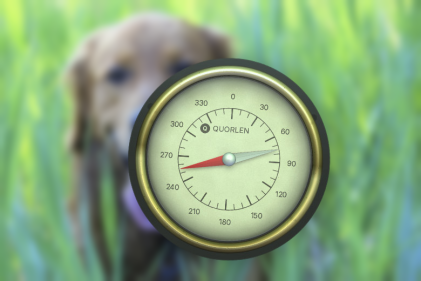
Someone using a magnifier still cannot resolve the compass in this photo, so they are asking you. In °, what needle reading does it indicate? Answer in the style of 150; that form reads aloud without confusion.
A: 255
